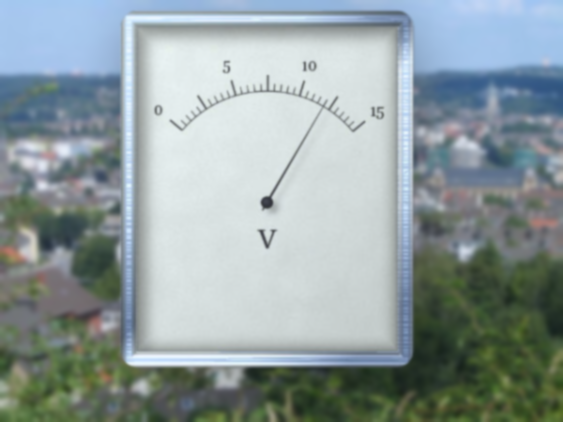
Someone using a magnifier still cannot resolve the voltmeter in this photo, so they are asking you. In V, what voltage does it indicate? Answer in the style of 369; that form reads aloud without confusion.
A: 12
